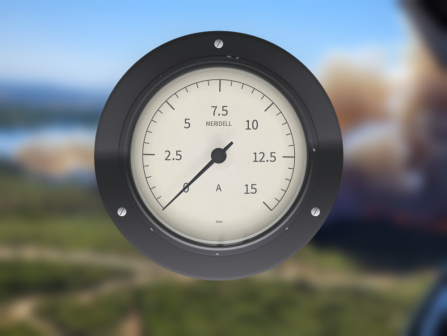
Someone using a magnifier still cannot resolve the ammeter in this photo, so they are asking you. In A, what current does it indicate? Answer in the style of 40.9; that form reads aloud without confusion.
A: 0
